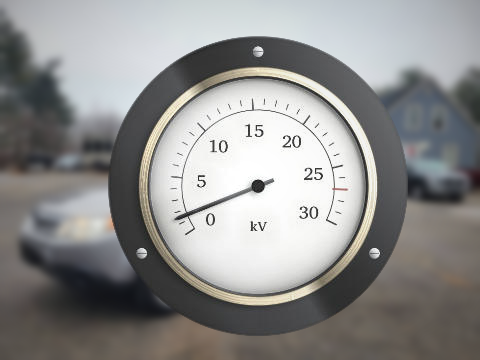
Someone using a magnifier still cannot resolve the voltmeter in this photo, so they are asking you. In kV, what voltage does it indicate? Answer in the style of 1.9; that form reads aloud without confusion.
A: 1.5
